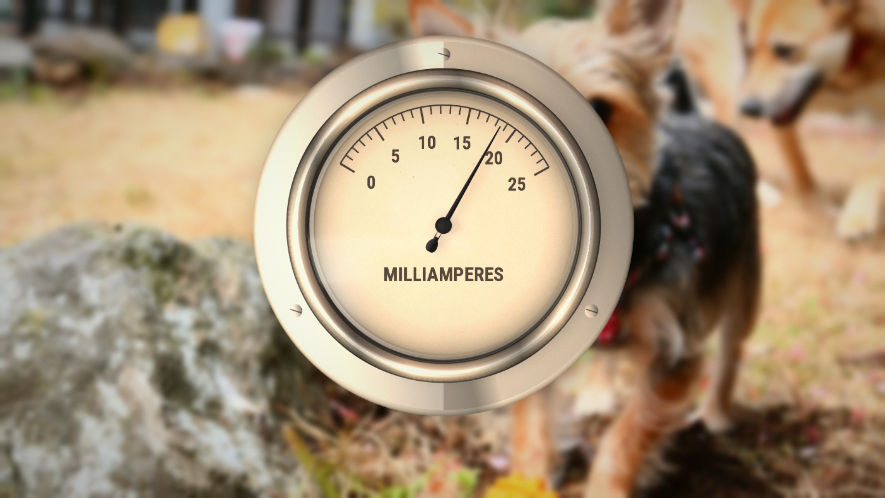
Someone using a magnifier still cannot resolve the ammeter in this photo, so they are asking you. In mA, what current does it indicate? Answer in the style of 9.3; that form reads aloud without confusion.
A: 18.5
